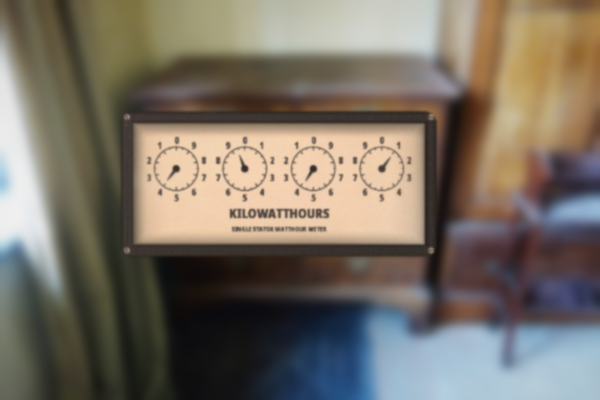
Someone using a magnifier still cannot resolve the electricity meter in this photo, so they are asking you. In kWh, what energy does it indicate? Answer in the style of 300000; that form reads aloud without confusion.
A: 3941
